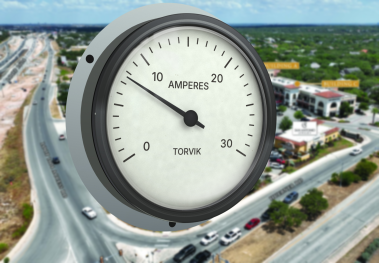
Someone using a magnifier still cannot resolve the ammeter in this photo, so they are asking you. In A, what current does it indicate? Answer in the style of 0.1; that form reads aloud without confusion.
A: 7.5
